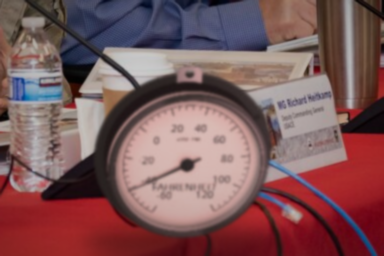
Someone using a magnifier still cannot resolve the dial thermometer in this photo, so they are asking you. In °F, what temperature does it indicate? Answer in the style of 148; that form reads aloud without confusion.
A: -40
